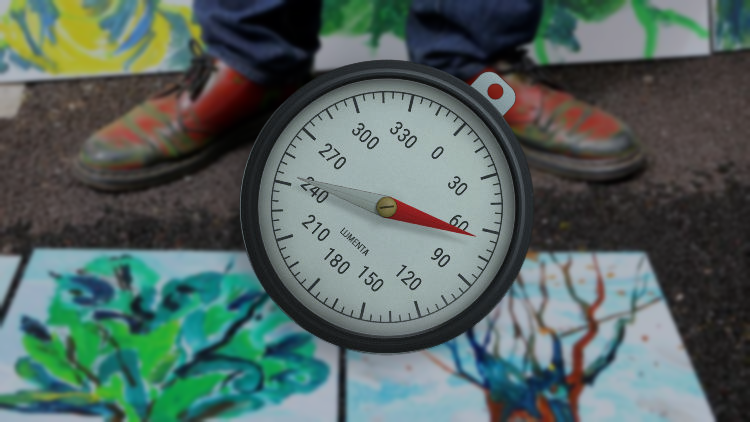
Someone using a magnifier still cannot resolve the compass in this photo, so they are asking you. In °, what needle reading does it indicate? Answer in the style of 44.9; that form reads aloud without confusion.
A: 65
